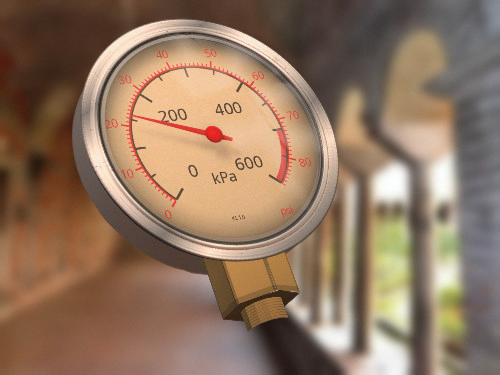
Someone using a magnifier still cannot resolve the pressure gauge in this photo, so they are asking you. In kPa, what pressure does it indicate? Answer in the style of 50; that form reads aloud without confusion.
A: 150
